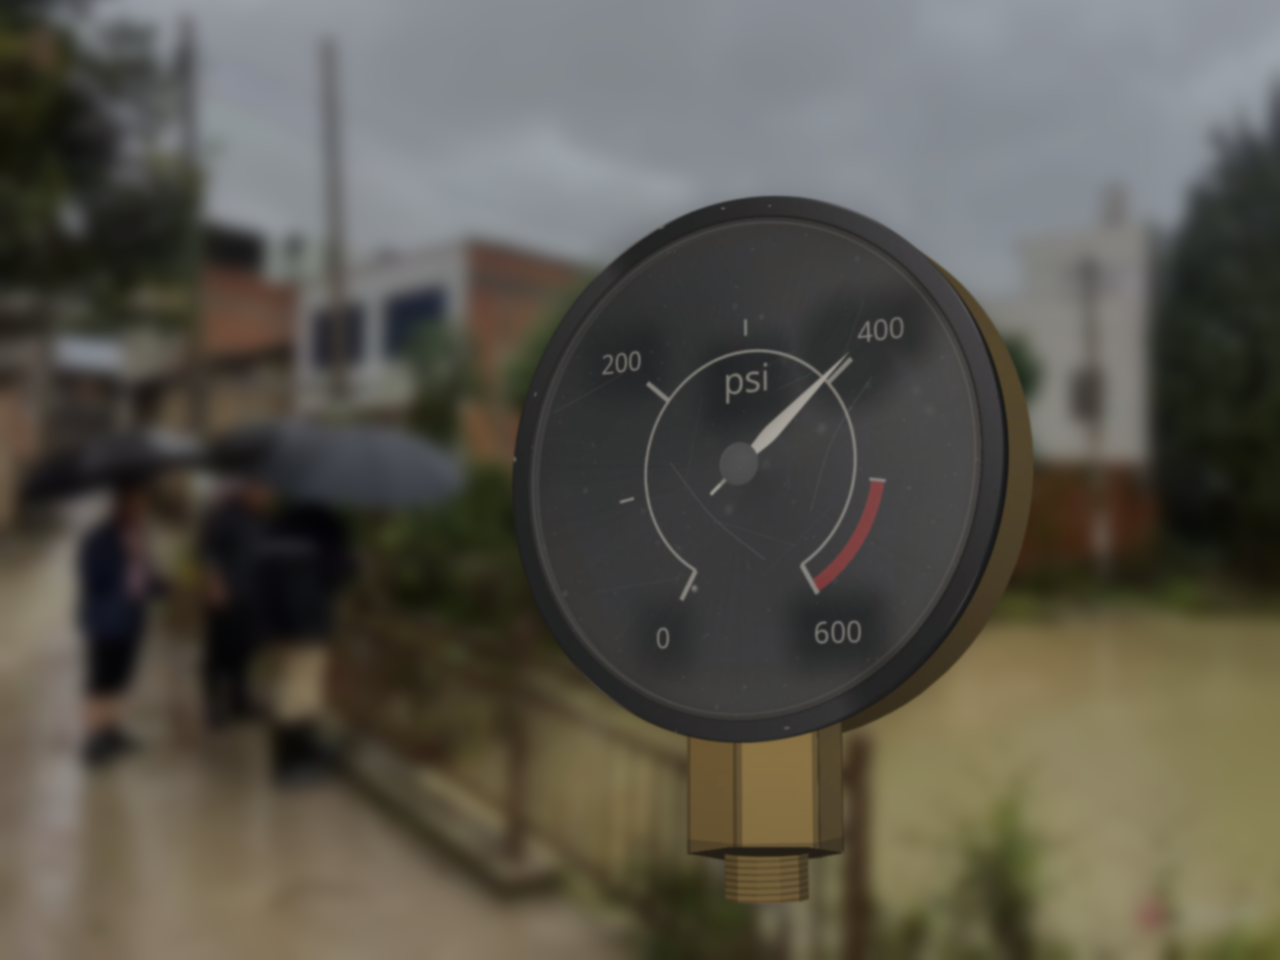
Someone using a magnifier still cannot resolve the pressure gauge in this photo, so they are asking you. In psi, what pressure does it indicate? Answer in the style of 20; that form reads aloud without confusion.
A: 400
